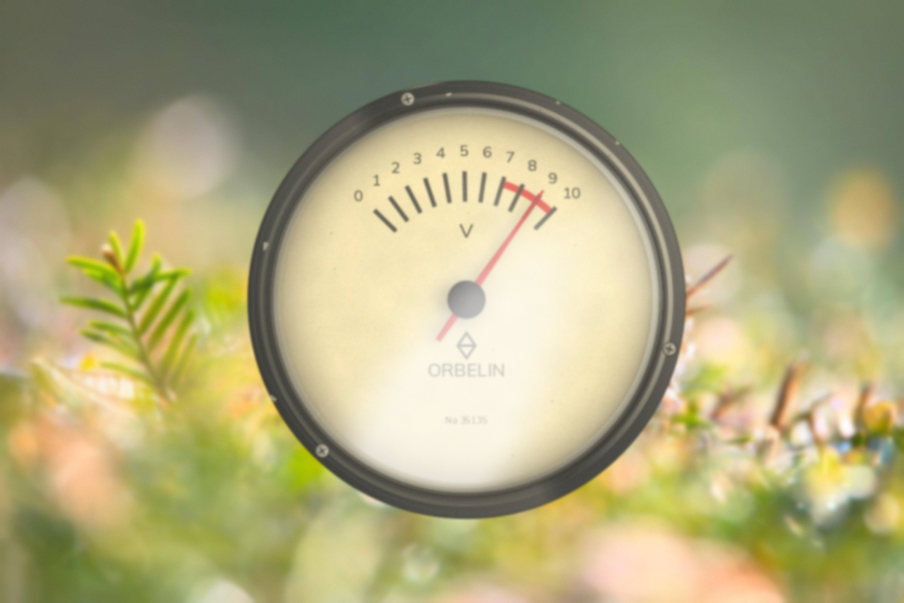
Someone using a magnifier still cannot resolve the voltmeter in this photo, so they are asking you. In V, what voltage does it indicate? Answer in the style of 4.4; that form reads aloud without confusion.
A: 9
